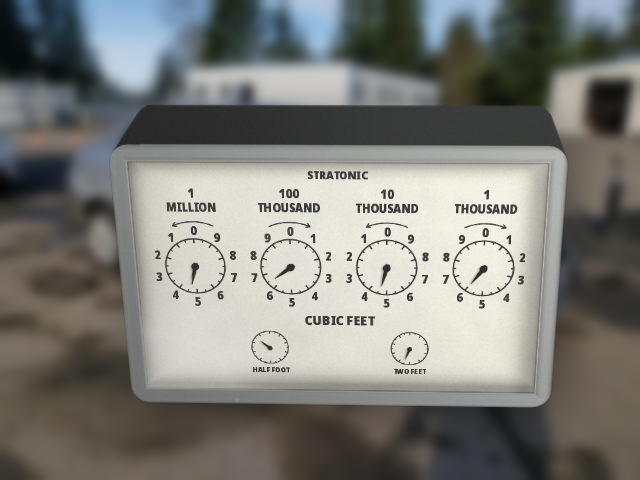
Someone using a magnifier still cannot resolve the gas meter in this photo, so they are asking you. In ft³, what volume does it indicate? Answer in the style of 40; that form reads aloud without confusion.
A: 464600
